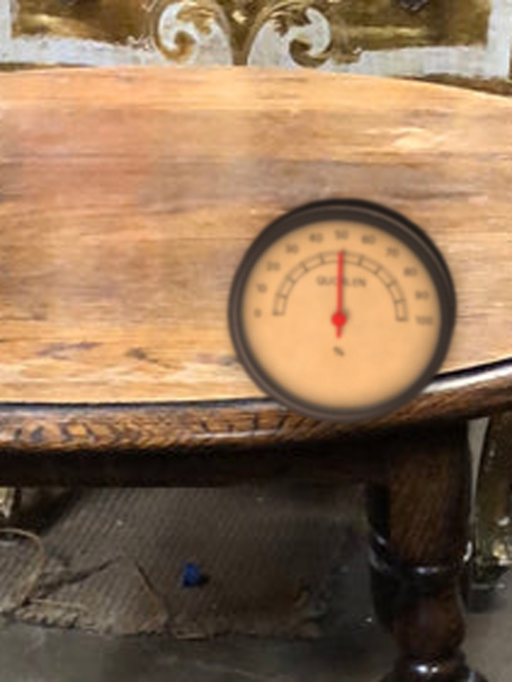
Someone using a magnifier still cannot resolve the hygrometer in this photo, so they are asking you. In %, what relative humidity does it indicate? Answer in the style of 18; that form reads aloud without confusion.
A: 50
